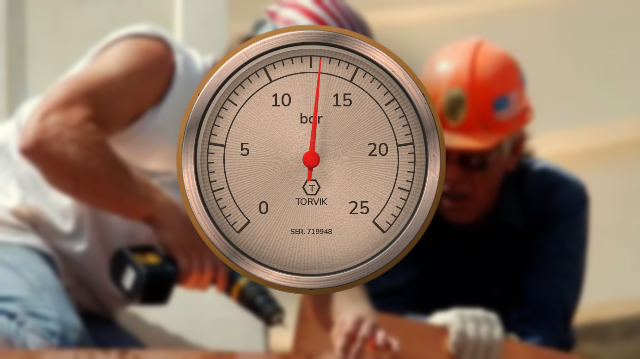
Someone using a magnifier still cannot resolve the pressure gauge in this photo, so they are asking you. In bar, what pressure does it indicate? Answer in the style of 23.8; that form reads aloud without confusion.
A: 13
